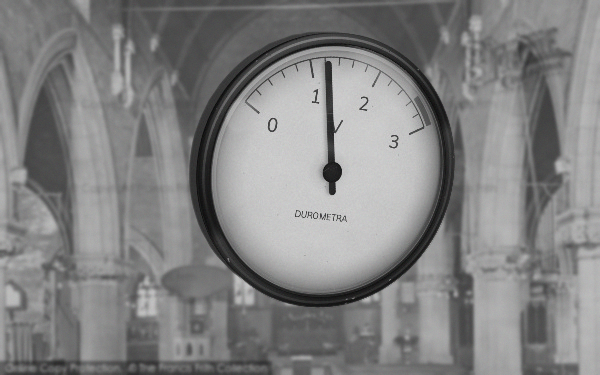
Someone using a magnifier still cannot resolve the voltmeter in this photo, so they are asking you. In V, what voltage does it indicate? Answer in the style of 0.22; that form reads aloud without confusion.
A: 1.2
